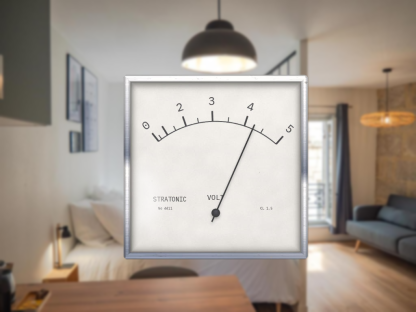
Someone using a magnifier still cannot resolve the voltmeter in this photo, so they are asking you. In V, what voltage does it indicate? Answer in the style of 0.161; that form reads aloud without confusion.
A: 4.25
